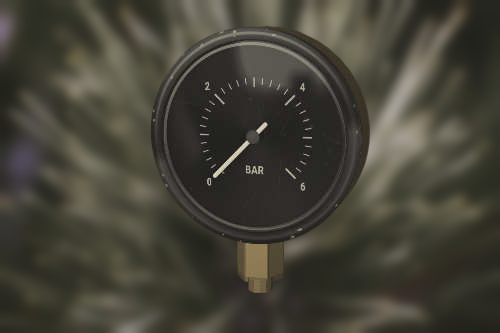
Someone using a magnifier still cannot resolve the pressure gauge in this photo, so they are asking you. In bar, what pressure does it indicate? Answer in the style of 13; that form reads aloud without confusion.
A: 0
